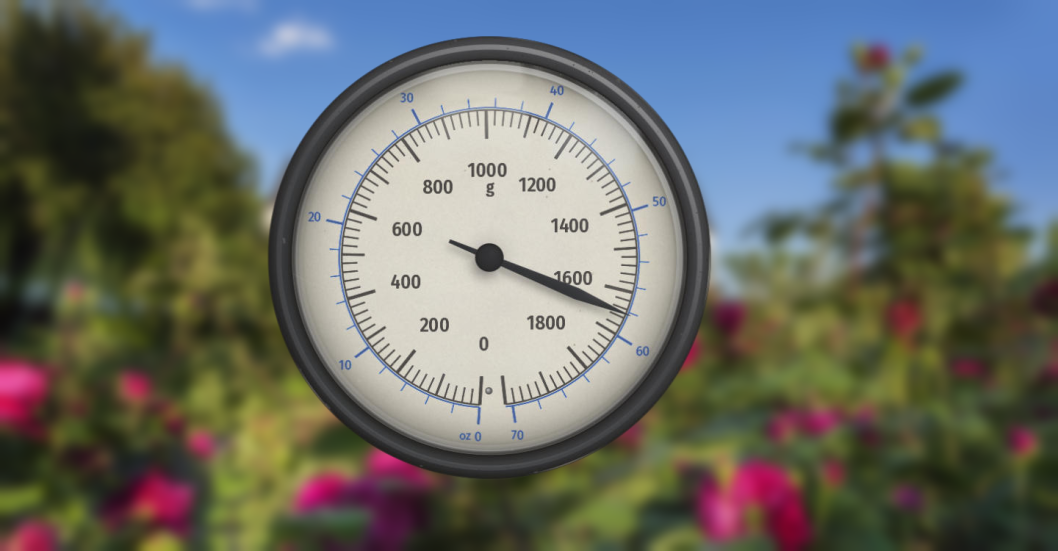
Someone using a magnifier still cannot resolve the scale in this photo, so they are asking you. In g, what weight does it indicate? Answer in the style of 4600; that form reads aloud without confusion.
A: 1650
